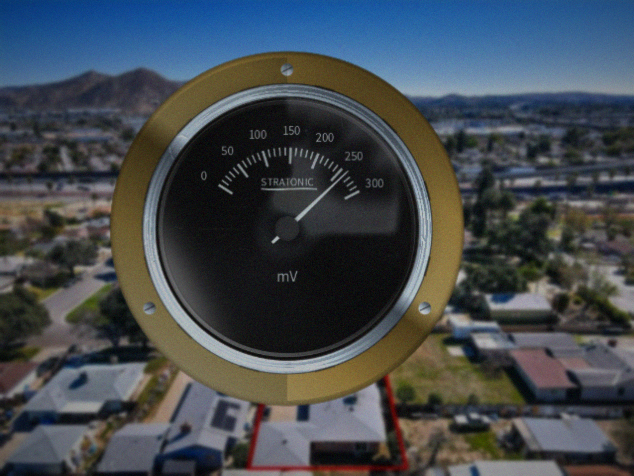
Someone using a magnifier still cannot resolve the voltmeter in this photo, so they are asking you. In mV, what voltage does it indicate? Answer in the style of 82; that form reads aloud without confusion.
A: 260
